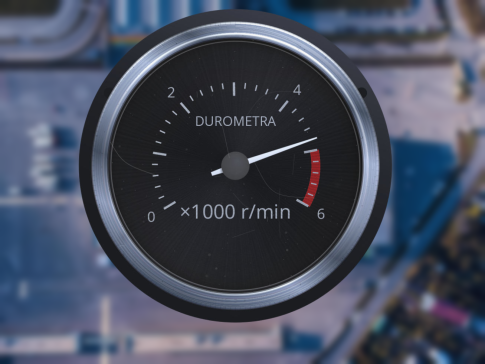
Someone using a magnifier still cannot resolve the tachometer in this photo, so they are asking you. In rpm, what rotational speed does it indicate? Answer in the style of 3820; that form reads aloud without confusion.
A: 4800
